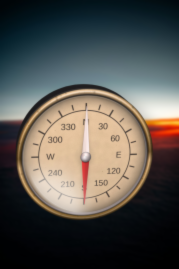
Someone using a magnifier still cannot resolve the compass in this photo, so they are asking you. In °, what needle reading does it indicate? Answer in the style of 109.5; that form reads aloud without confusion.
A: 180
